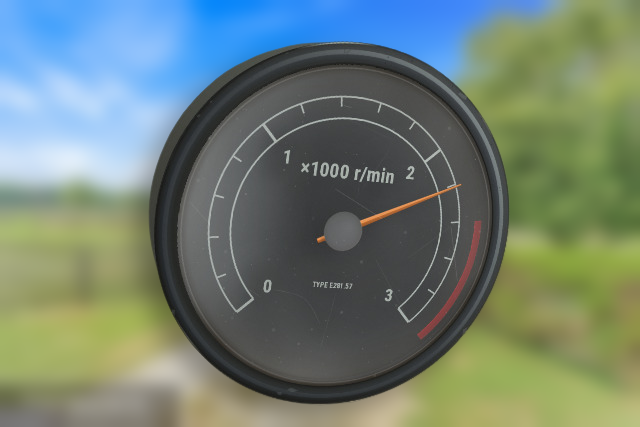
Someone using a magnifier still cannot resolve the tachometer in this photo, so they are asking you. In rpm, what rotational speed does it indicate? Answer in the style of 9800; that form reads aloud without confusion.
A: 2200
